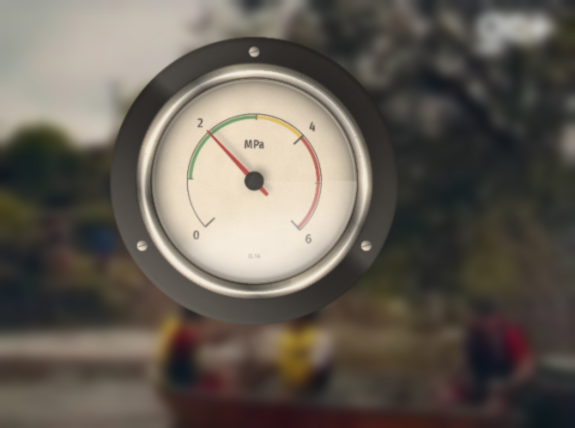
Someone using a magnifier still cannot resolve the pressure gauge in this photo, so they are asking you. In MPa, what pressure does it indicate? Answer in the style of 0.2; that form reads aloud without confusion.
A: 2
